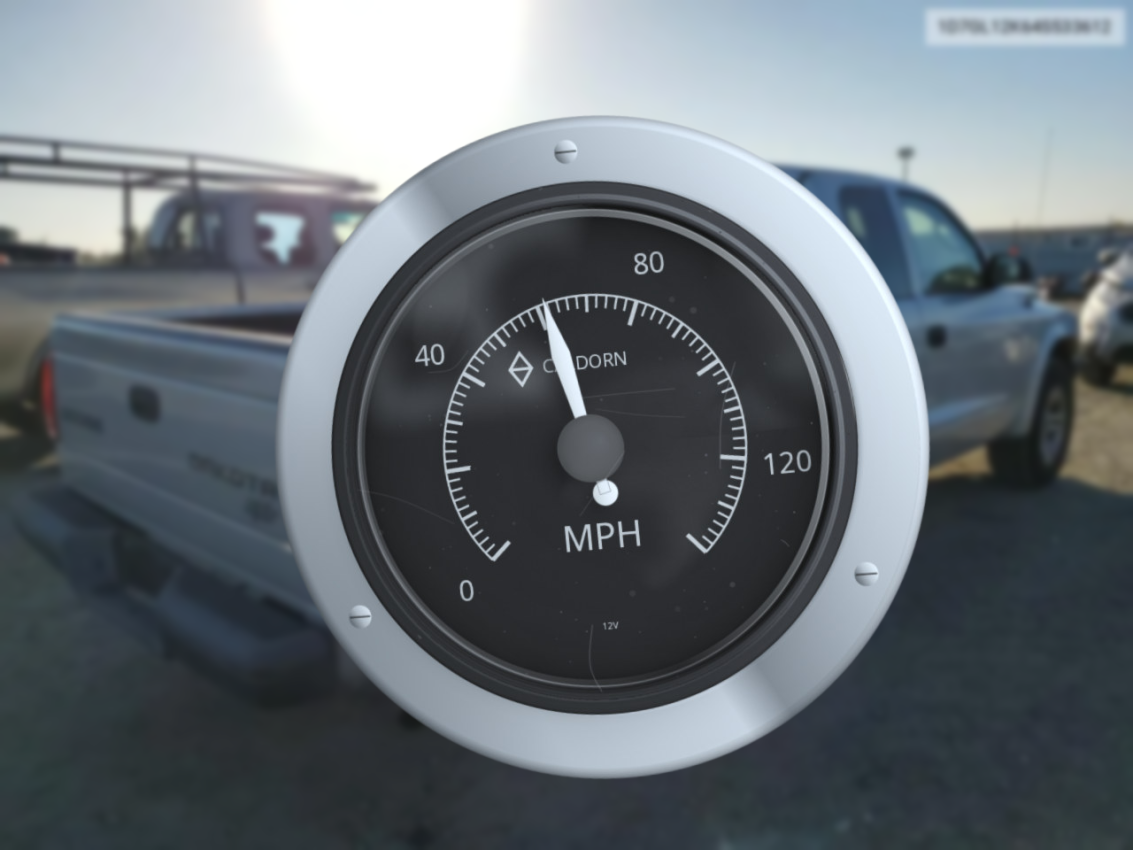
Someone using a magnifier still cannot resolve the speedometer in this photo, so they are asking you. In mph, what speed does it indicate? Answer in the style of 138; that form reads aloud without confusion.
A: 62
